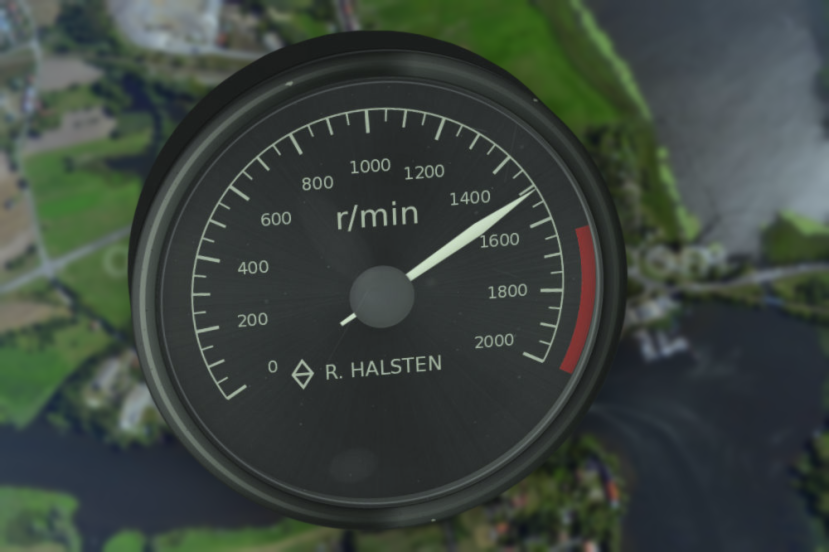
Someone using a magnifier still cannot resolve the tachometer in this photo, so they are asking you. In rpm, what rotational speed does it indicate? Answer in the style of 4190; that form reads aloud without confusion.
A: 1500
